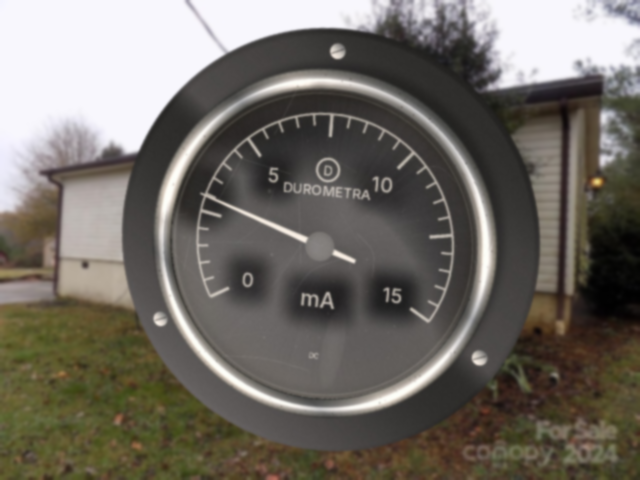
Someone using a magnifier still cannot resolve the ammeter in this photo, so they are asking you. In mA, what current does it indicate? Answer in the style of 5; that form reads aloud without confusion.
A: 3
